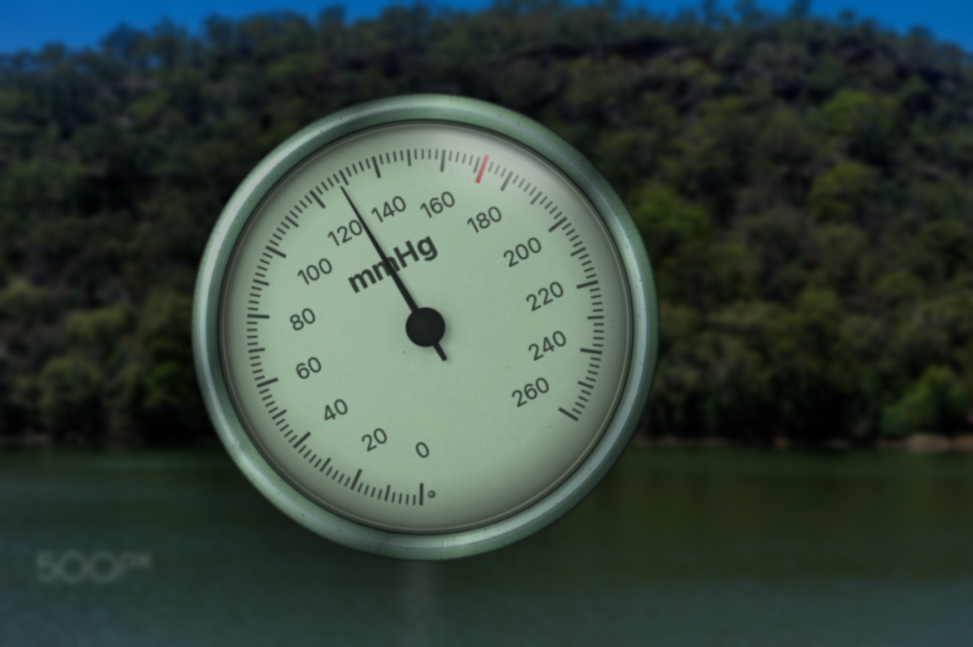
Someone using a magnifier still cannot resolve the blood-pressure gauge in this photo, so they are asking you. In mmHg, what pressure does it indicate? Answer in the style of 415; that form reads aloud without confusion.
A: 128
